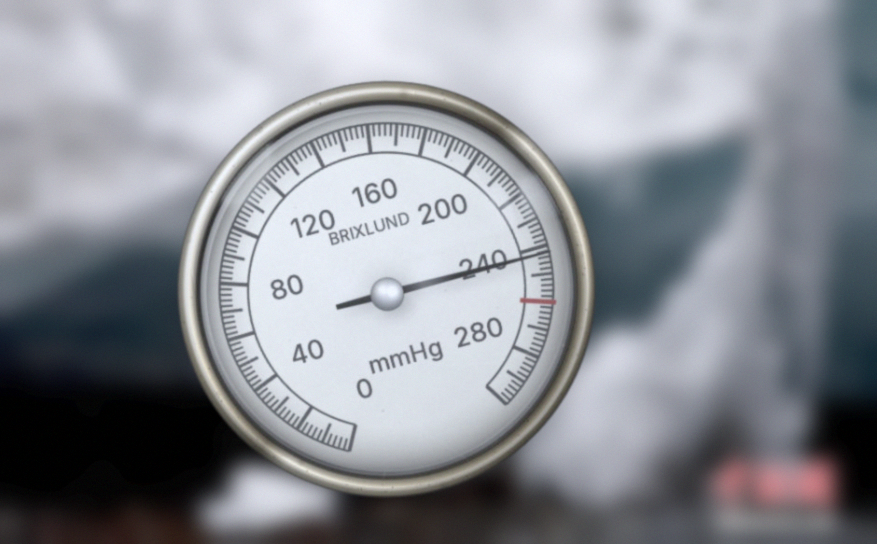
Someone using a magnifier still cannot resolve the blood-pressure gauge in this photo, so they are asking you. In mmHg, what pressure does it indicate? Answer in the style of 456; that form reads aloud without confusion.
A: 242
